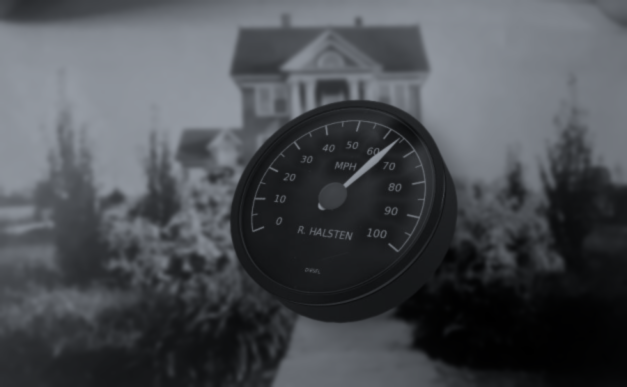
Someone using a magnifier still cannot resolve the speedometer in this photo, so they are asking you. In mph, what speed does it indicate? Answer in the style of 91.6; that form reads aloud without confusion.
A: 65
